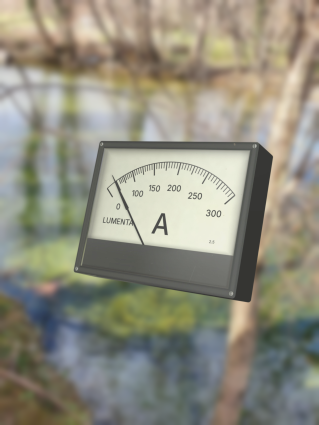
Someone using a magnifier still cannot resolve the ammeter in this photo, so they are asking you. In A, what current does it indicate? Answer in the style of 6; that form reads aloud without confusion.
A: 50
